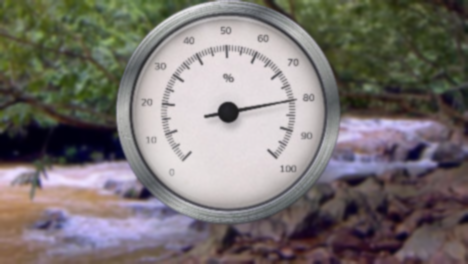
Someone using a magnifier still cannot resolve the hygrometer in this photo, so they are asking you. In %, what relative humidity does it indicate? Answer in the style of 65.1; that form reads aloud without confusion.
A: 80
